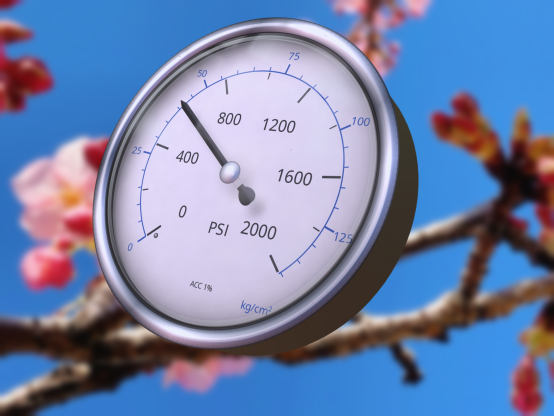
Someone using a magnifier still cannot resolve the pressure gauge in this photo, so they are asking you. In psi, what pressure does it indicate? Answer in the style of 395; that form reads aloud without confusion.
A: 600
